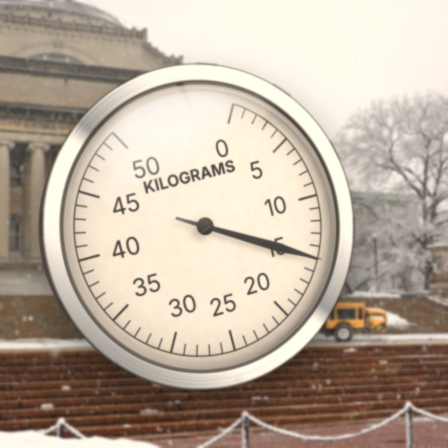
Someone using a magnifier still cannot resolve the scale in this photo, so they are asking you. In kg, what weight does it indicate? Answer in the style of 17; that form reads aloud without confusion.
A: 15
